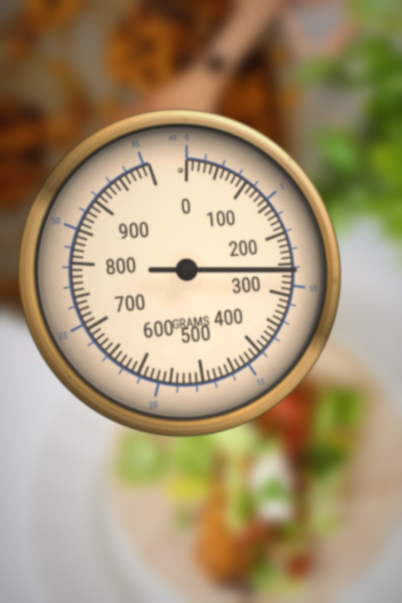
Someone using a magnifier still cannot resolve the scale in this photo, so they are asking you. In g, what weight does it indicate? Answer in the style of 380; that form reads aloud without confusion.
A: 260
